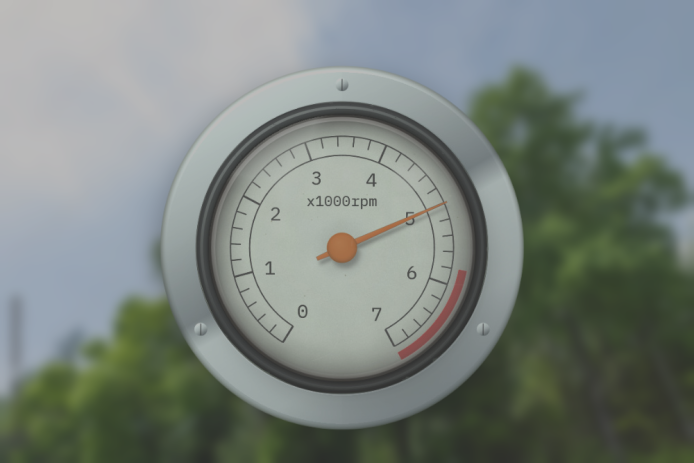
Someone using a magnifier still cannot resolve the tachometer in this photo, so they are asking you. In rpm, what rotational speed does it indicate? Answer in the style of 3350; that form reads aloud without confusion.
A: 5000
